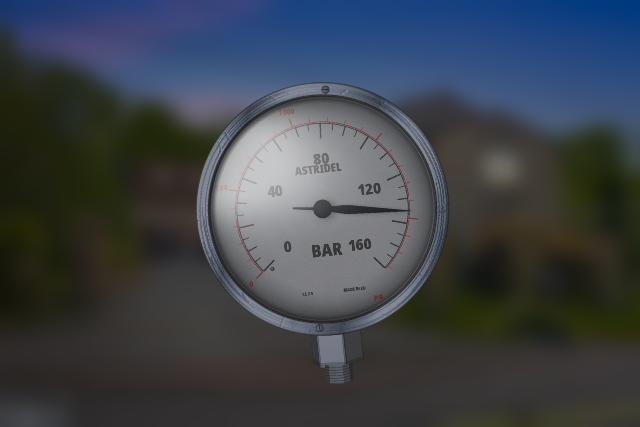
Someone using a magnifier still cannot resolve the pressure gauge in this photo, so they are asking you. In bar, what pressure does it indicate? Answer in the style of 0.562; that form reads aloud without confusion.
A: 135
